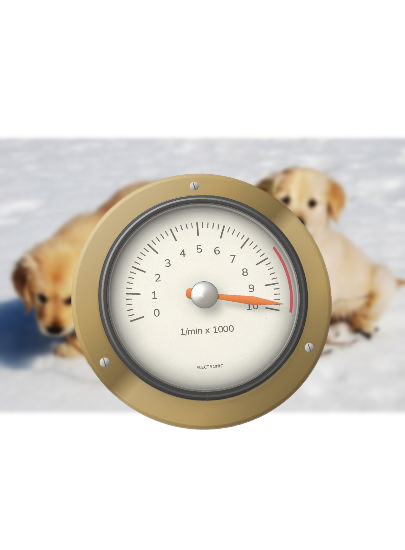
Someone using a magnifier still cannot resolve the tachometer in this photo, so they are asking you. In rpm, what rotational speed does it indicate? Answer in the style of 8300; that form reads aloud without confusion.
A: 9800
